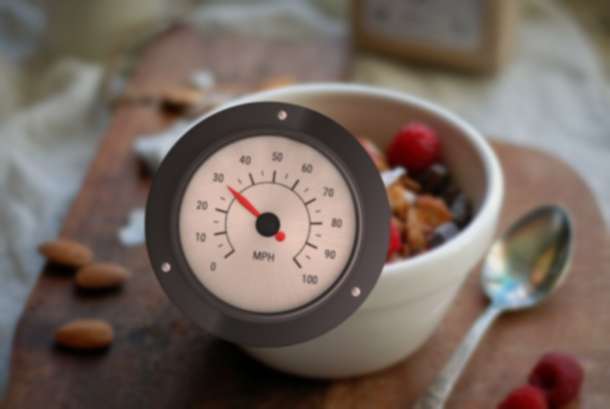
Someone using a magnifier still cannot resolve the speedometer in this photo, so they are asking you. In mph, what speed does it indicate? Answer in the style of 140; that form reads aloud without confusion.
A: 30
